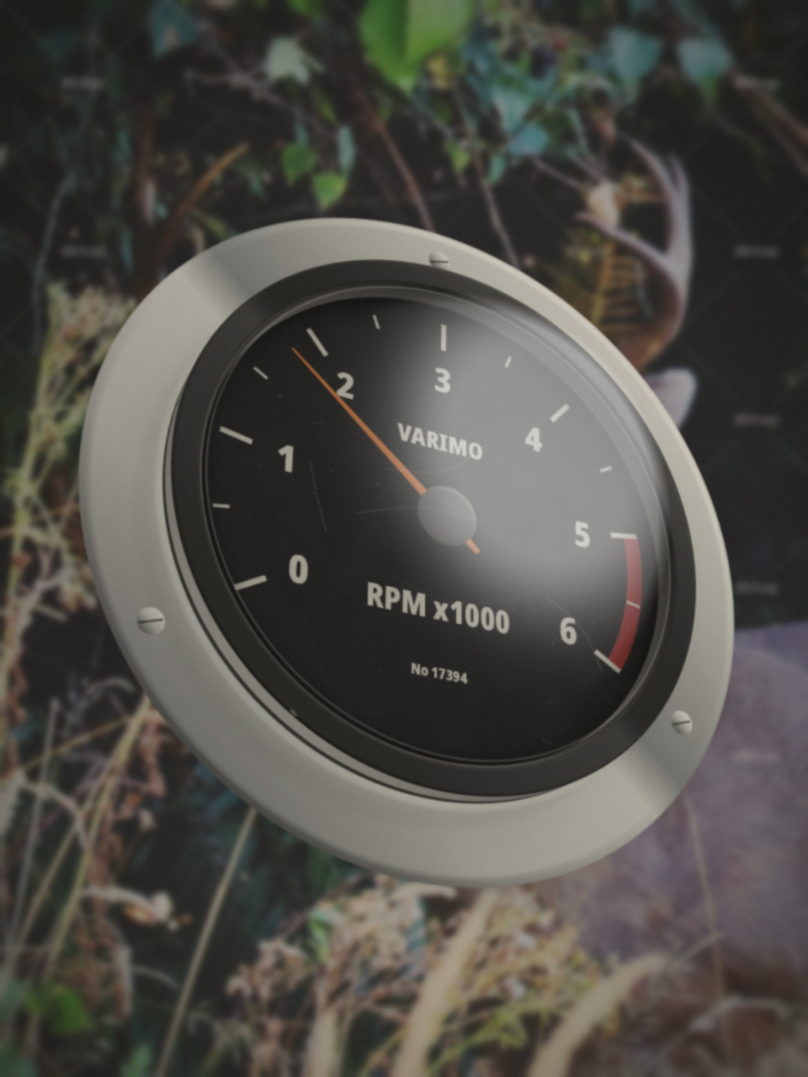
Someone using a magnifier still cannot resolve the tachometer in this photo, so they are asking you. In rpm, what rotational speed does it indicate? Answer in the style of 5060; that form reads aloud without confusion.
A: 1750
